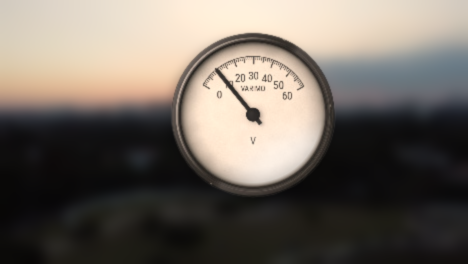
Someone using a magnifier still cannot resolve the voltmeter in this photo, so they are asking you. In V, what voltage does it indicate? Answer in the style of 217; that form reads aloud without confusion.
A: 10
